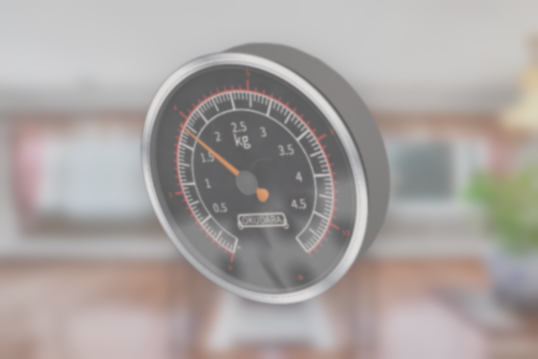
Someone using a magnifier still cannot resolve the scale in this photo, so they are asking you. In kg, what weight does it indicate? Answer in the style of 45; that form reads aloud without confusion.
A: 1.75
